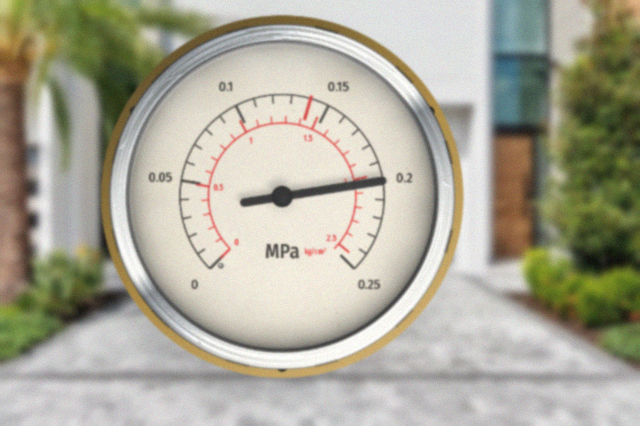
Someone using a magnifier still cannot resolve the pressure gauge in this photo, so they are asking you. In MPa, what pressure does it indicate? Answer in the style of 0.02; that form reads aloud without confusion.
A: 0.2
